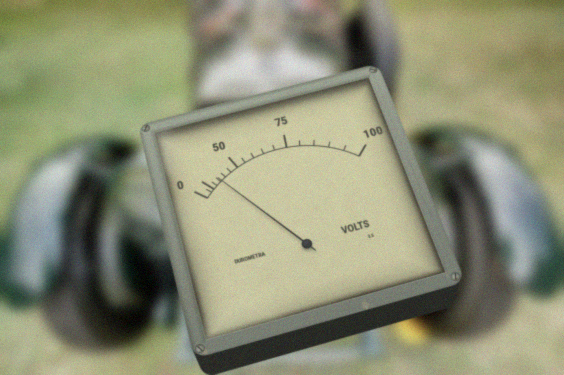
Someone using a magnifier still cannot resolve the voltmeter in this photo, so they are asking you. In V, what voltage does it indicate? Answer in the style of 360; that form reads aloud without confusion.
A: 35
